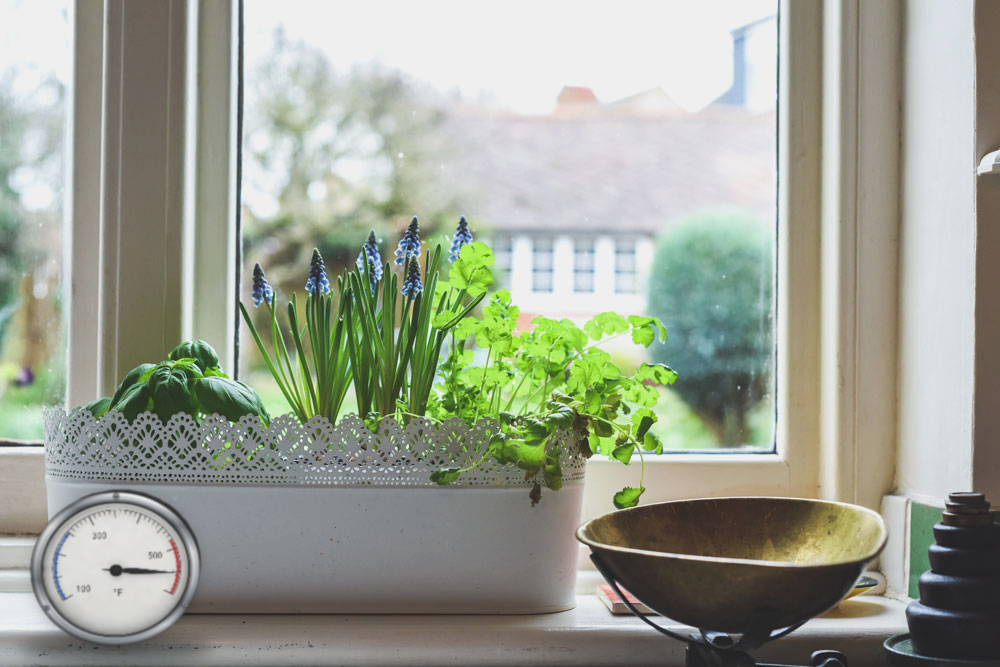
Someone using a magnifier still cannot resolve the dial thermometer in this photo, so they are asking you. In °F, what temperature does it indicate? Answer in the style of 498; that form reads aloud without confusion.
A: 550
